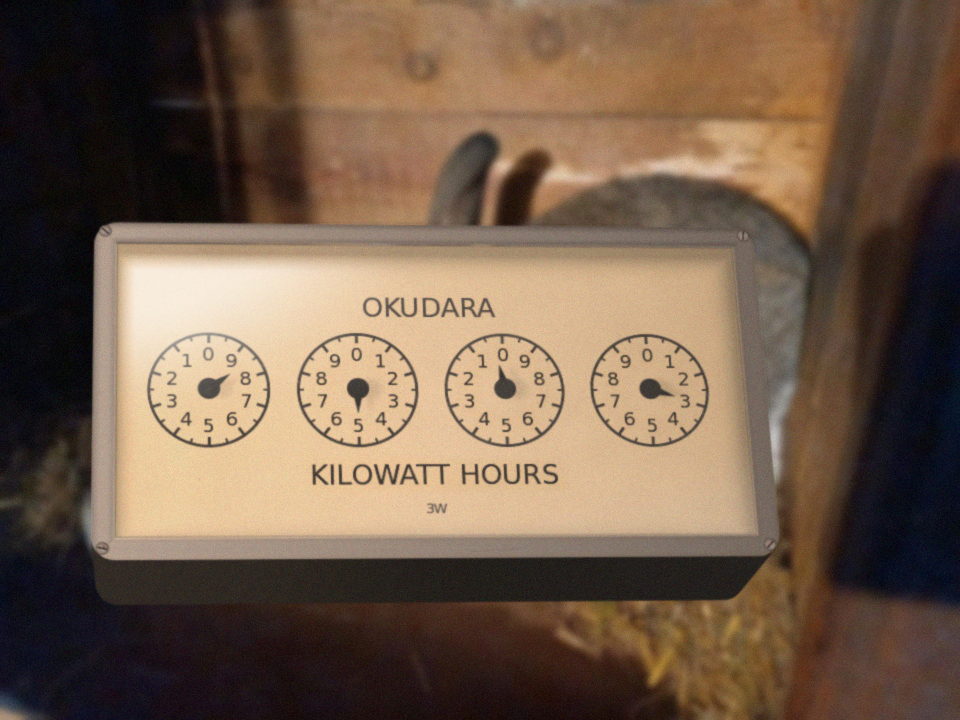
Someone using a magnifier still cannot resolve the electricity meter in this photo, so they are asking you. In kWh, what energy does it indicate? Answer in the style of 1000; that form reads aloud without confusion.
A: 8503
